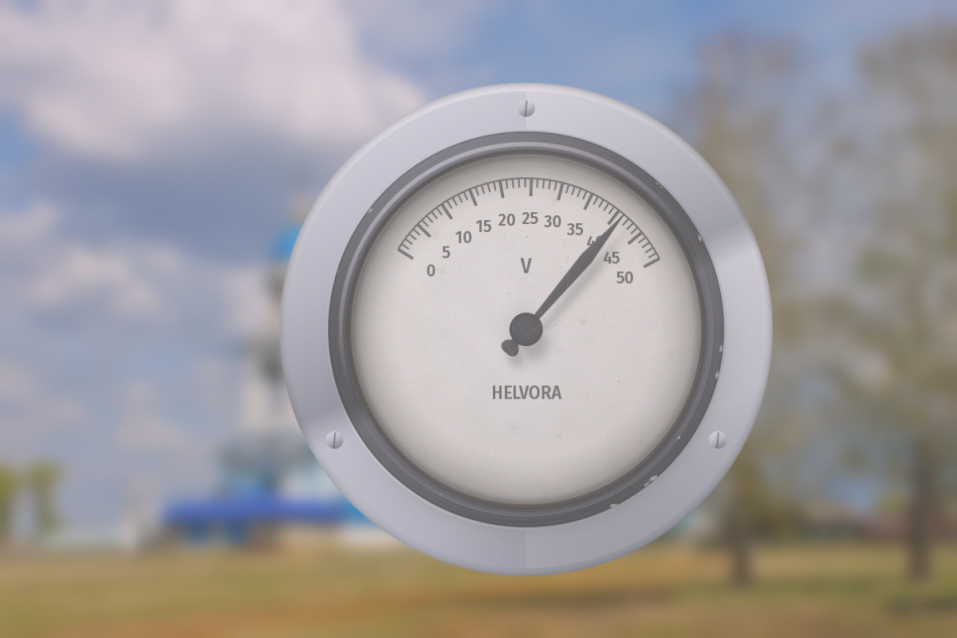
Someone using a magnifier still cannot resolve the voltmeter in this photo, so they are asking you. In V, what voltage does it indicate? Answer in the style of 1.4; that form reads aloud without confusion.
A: 41
